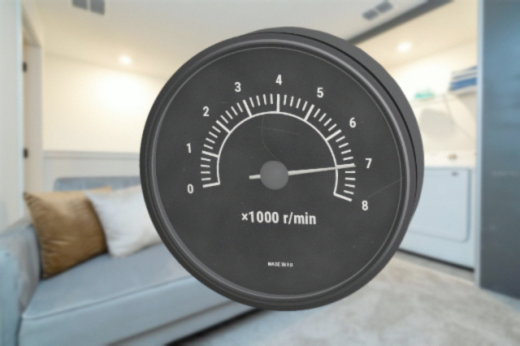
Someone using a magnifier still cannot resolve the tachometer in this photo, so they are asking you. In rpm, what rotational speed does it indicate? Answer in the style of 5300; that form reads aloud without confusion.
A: 7000
